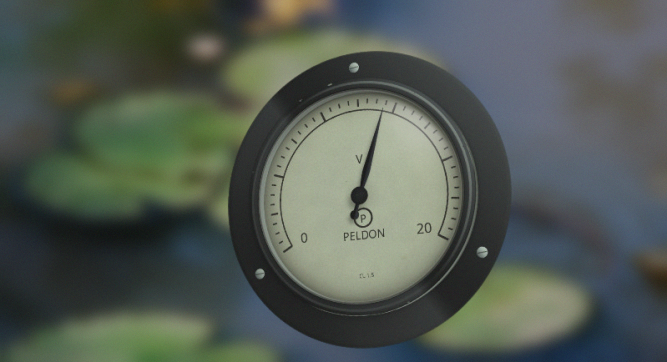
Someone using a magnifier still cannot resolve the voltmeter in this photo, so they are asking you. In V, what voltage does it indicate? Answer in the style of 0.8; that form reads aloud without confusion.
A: 11.5
